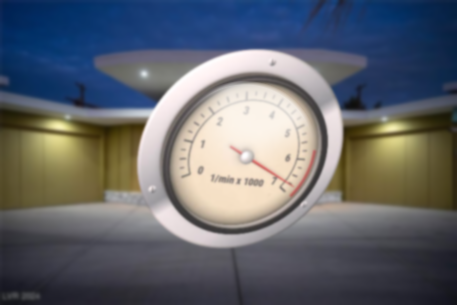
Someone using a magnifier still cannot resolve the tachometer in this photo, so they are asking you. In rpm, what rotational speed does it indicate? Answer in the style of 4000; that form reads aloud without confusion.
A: 6750
